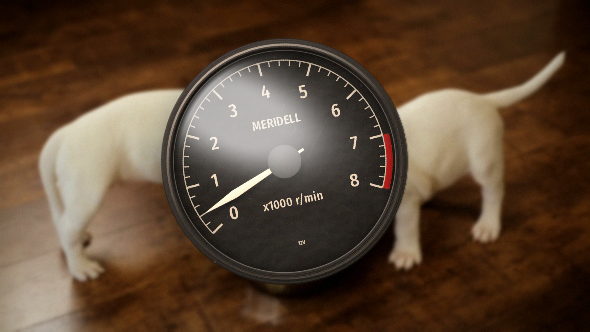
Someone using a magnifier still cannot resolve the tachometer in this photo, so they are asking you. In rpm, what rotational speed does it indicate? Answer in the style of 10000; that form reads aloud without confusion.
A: 400
